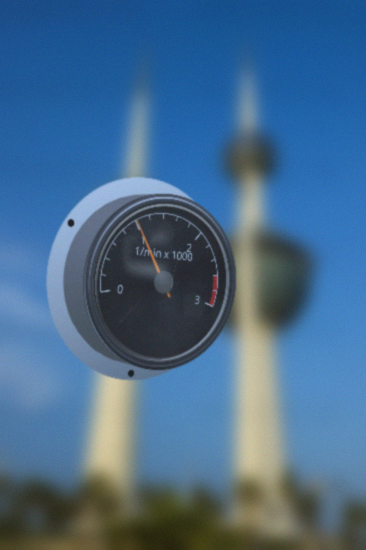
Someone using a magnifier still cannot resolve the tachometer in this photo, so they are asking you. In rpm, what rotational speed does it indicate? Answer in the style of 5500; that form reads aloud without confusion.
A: 1000
